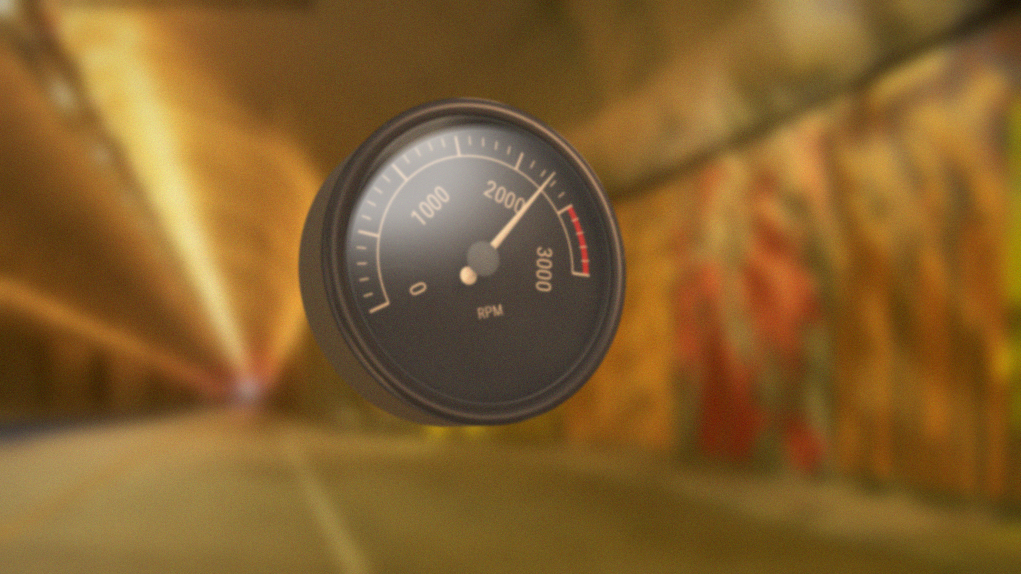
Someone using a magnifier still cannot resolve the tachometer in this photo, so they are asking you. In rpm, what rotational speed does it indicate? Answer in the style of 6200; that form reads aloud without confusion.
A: 2250
